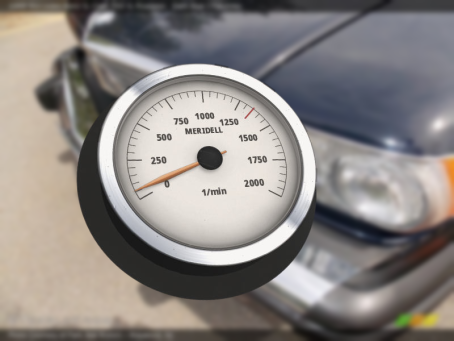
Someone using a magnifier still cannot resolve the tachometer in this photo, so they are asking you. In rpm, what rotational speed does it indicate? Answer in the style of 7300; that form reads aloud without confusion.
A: 50
